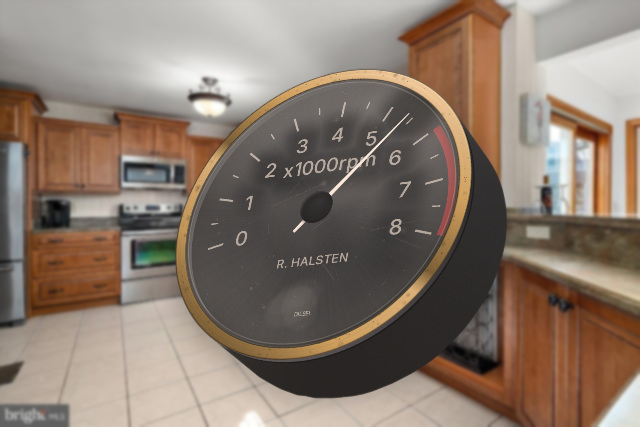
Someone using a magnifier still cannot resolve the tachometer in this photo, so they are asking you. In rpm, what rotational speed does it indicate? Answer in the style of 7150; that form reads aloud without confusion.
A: 5500
